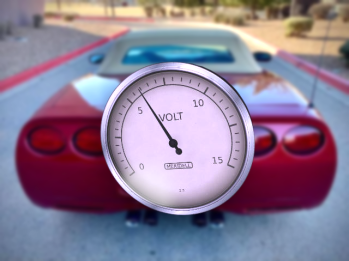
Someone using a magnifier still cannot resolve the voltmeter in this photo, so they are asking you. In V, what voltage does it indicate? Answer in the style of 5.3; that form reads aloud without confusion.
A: 6
